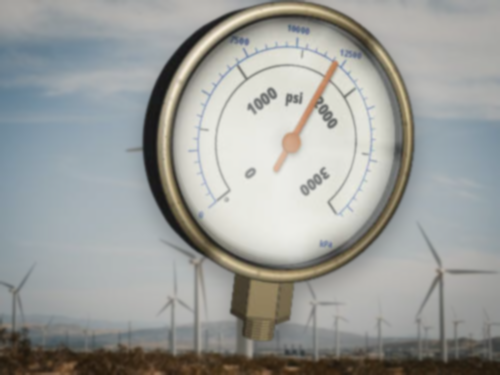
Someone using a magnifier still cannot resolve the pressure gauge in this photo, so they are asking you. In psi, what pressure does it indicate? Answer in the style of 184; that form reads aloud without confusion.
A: 1750
